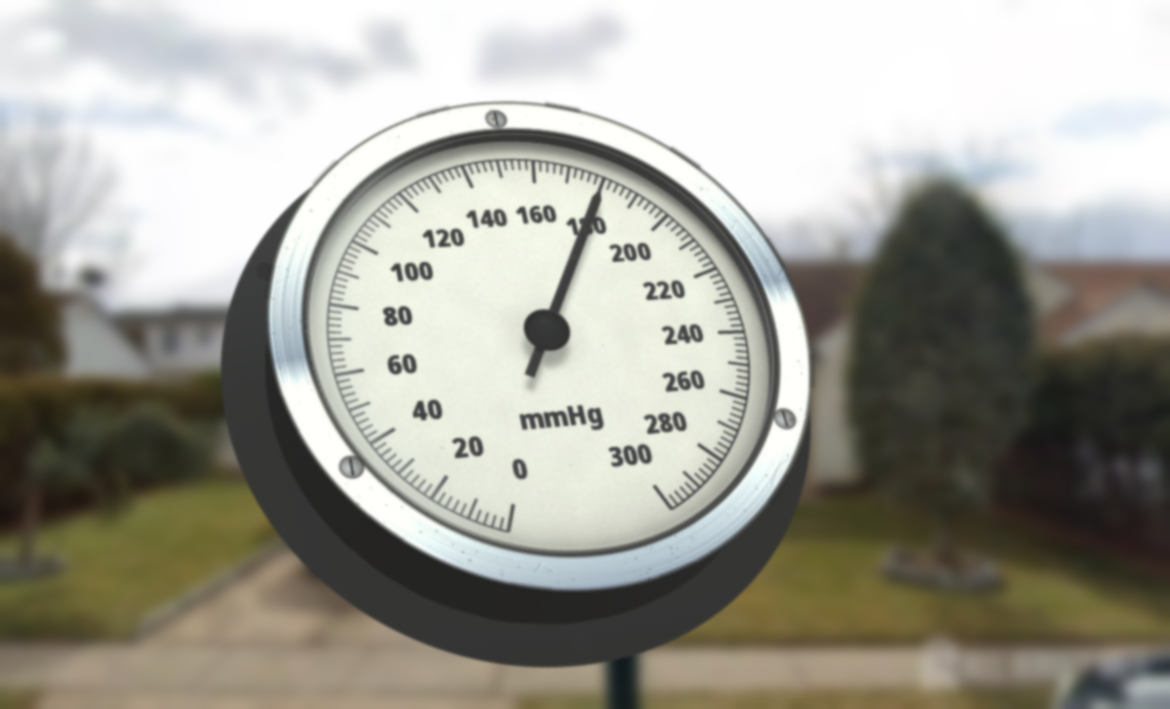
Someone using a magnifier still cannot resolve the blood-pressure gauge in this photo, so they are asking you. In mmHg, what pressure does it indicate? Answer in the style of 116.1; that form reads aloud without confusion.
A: 180
